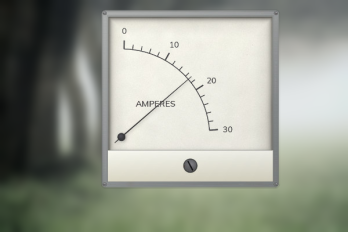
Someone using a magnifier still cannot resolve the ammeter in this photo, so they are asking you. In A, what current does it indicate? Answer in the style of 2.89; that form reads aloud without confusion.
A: 17
